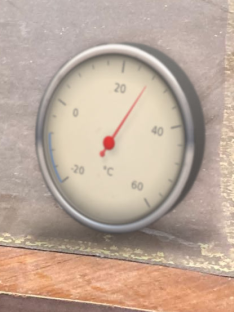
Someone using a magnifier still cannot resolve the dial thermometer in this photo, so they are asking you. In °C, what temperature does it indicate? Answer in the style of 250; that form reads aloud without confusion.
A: 28
